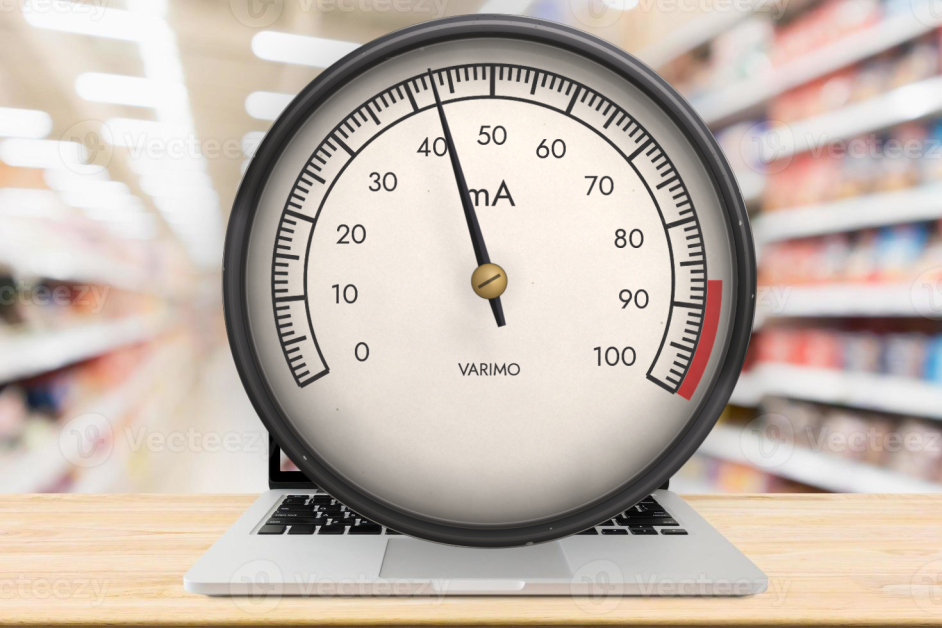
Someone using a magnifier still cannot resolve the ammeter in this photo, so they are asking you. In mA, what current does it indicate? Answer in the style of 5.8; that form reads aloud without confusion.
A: 43
